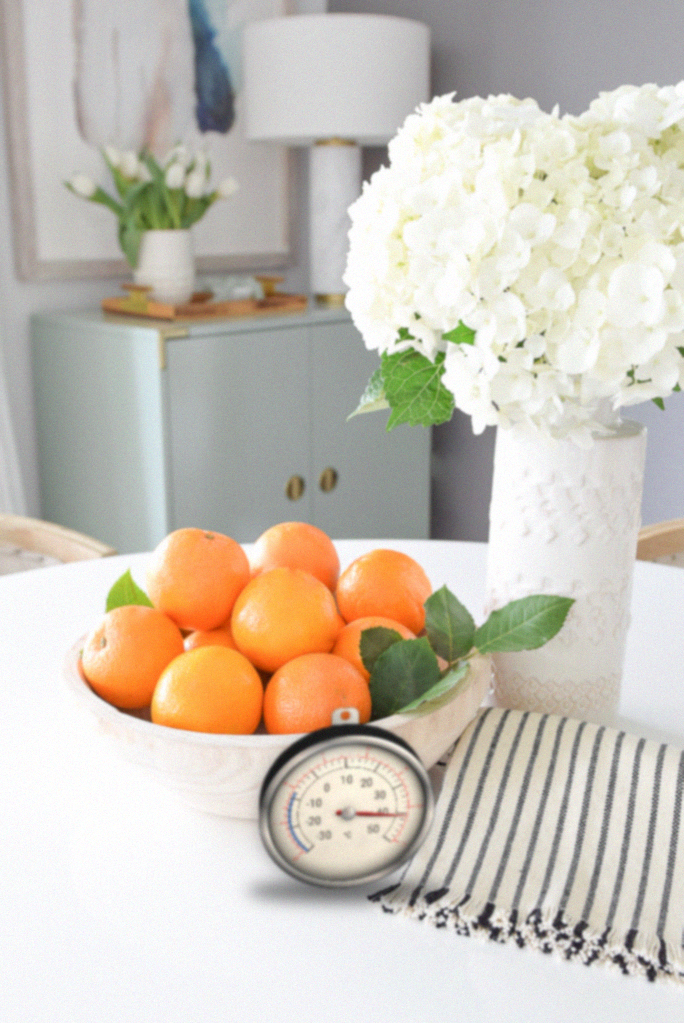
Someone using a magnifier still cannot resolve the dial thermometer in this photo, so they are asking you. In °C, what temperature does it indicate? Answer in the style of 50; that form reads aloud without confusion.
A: 40
